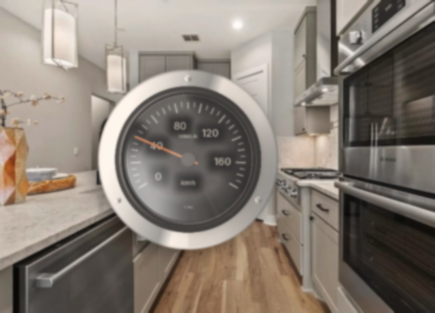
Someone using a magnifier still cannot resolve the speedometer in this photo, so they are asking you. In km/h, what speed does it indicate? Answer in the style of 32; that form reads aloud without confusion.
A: 40
